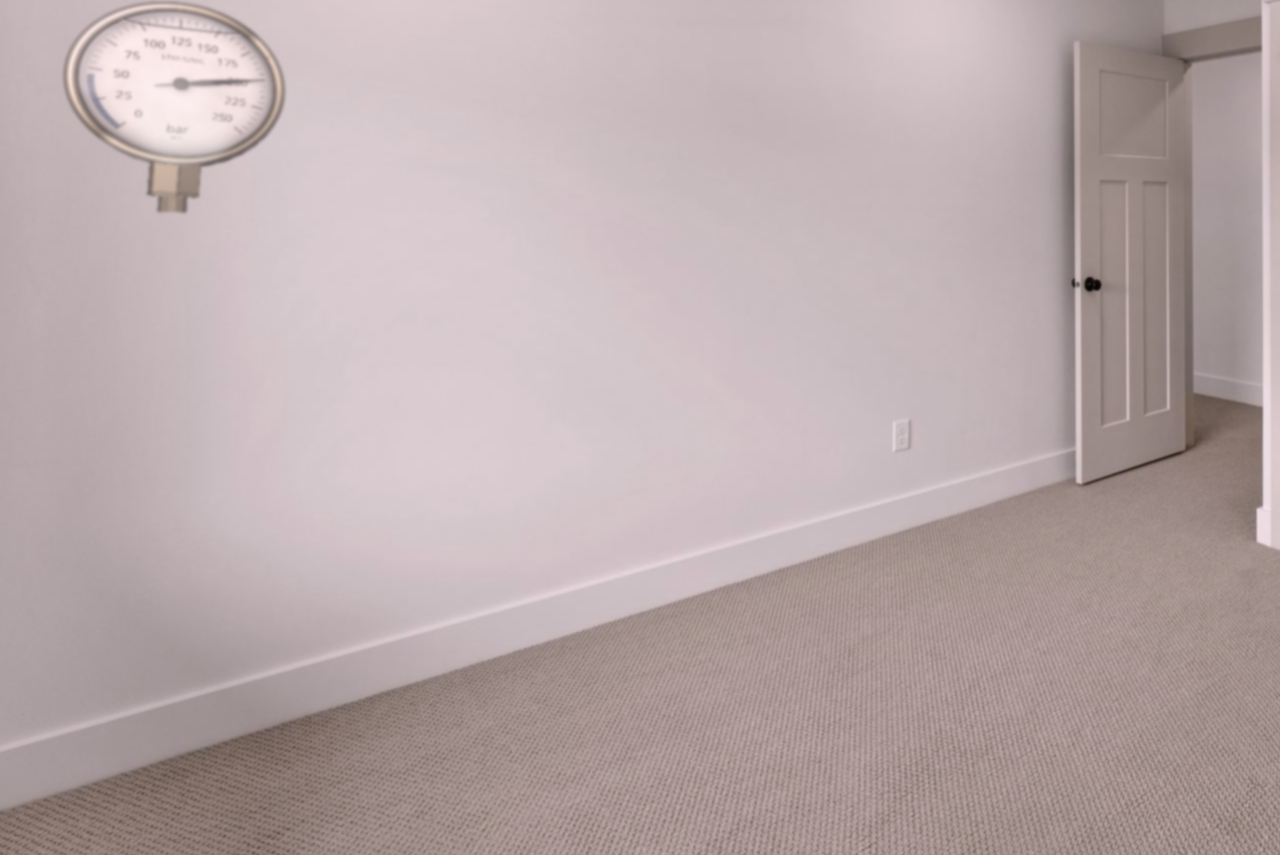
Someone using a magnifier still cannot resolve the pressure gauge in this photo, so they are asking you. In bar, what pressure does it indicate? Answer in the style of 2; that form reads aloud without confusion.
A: 200
